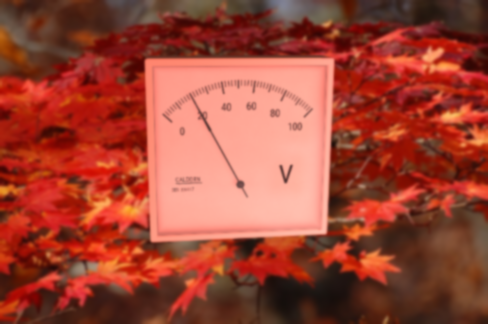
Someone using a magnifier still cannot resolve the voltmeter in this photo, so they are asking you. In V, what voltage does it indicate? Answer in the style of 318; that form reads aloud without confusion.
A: 20
